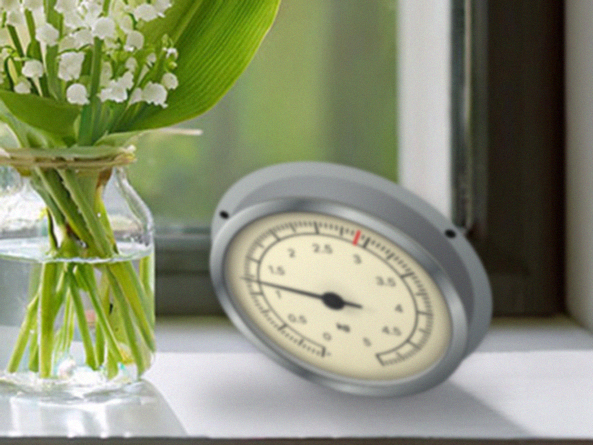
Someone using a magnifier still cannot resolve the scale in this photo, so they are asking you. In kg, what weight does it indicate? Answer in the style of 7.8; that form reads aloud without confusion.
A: 1.25
